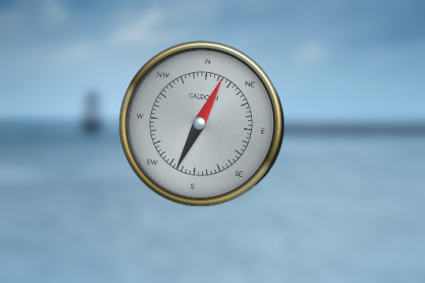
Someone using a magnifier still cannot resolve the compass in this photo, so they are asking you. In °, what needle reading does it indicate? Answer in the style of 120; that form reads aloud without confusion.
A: 20
